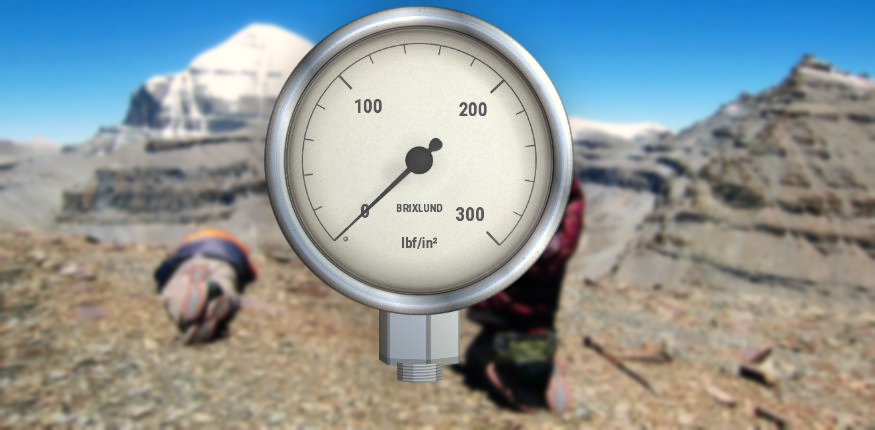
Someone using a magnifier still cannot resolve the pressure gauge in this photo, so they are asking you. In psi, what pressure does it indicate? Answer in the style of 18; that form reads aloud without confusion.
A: 0
